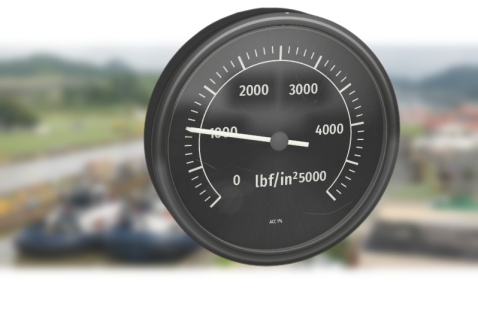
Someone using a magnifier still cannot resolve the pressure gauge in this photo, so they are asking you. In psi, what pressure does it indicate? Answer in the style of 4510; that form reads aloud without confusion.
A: 1000
